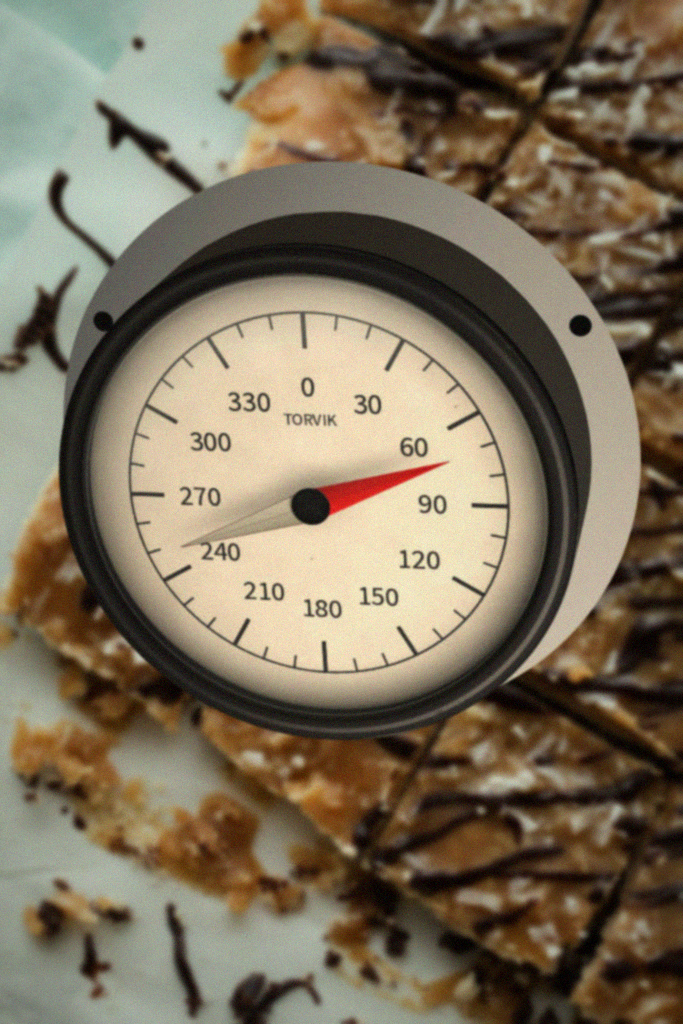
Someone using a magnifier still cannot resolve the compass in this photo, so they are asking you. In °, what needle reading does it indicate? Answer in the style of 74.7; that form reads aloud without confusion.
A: 70
